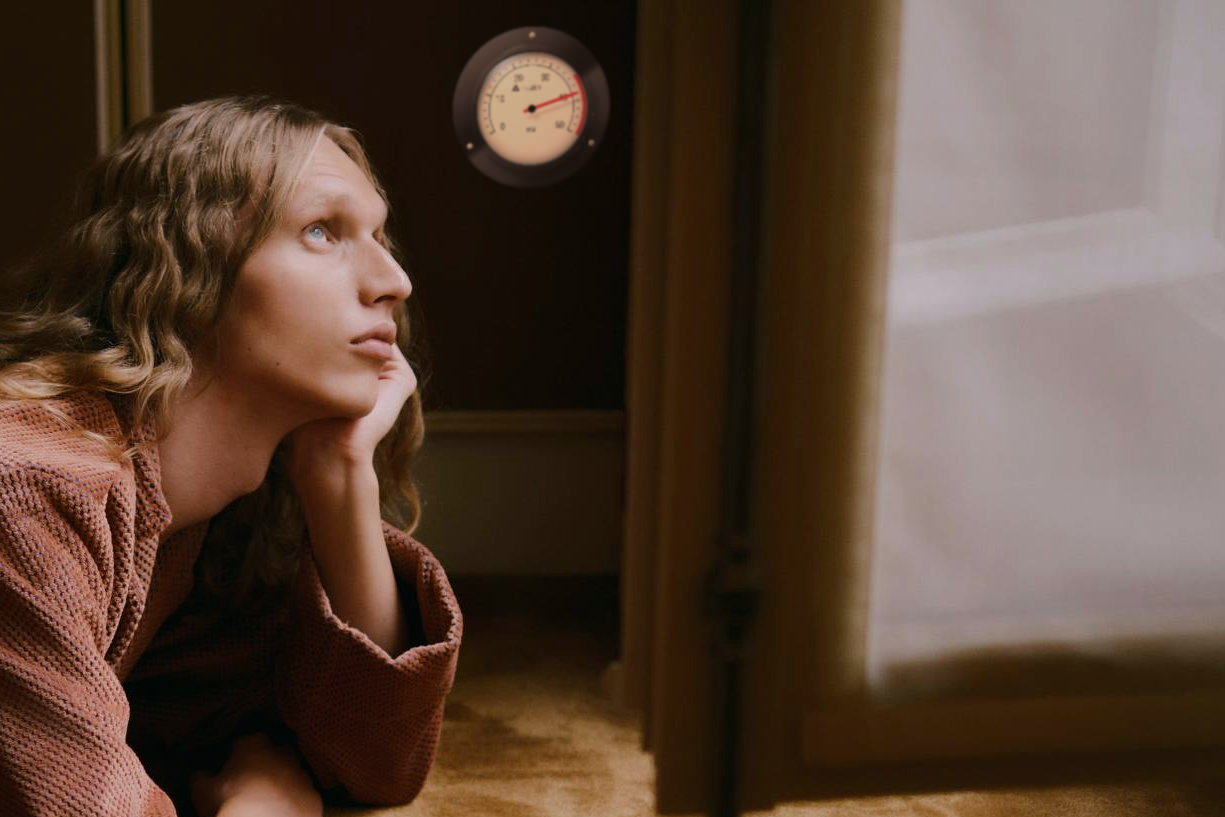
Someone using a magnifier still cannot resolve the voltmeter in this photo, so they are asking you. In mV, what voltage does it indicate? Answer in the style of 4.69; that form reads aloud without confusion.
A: 40
